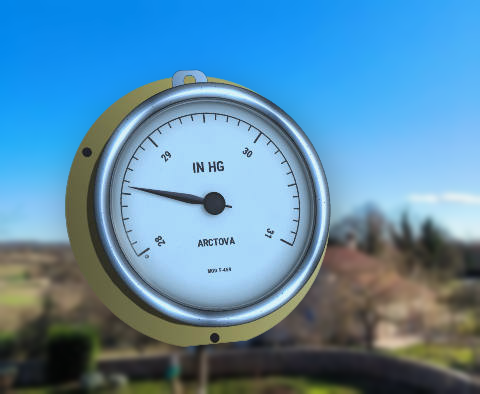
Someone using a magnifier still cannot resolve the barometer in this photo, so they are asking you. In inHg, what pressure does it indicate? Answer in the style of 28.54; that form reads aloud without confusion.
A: 28.55
